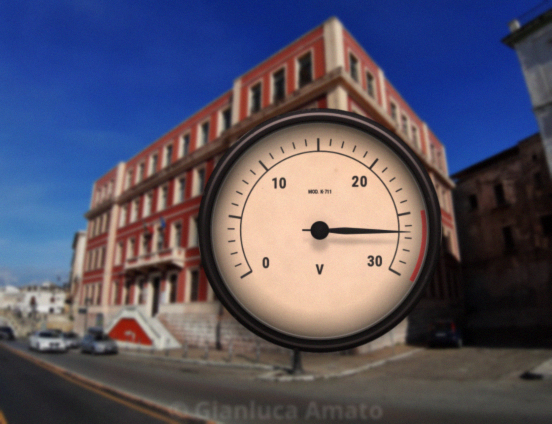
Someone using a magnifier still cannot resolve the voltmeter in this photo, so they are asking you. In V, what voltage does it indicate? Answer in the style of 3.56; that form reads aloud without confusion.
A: 26.5
